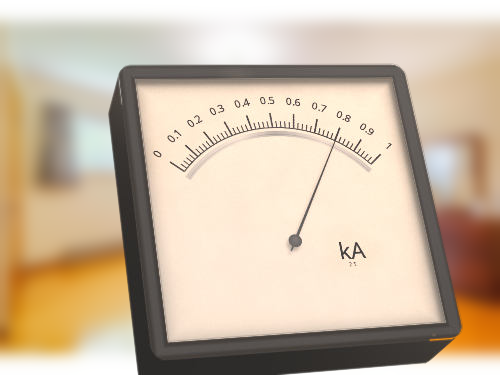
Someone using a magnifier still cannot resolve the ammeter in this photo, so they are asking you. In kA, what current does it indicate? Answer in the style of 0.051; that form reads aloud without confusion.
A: 0.8
